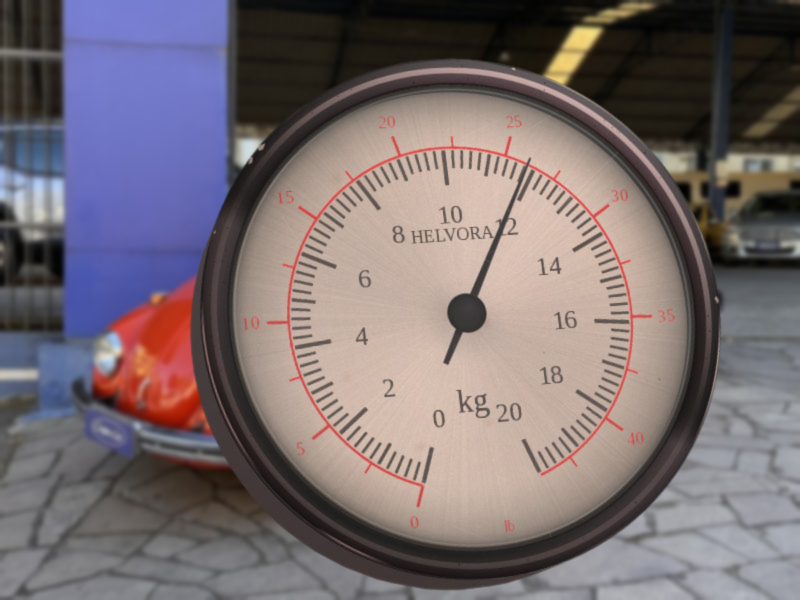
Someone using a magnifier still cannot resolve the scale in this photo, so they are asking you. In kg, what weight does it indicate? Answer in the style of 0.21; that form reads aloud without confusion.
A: 11.8
